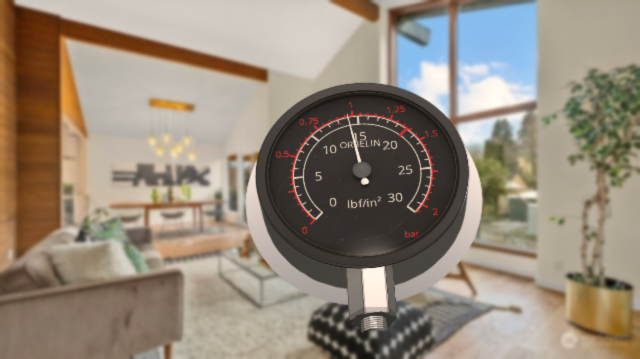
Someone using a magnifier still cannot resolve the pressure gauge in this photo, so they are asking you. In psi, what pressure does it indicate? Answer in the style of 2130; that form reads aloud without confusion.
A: 14
